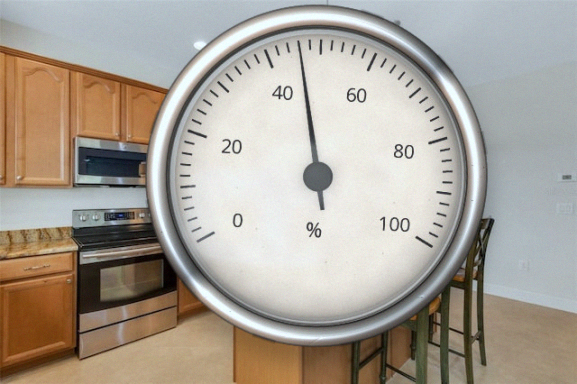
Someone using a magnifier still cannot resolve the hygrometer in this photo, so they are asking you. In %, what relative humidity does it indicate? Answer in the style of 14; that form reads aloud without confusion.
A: 46
